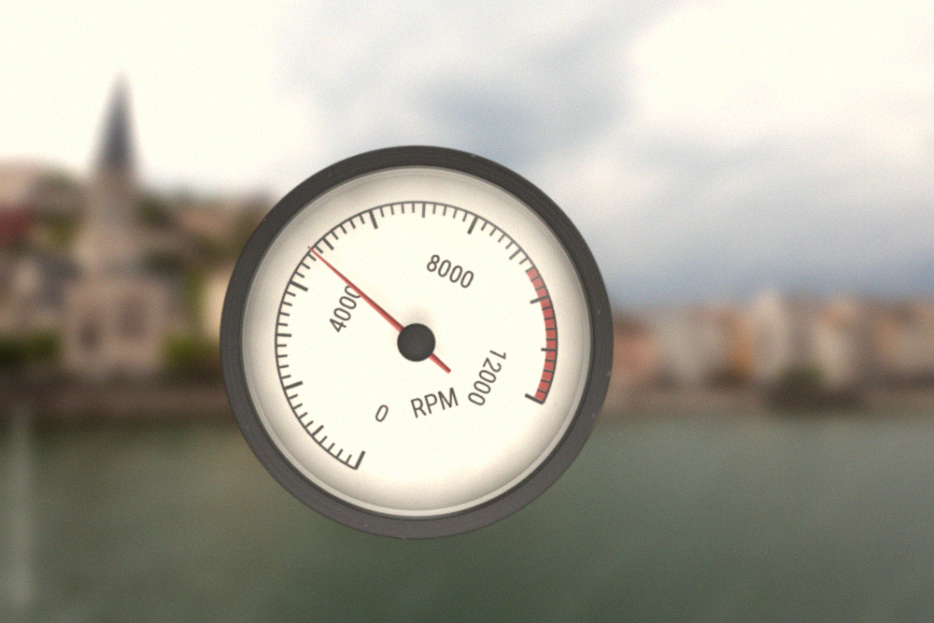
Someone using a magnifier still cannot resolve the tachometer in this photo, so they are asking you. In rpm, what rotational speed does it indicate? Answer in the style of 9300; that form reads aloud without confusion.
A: 4700
